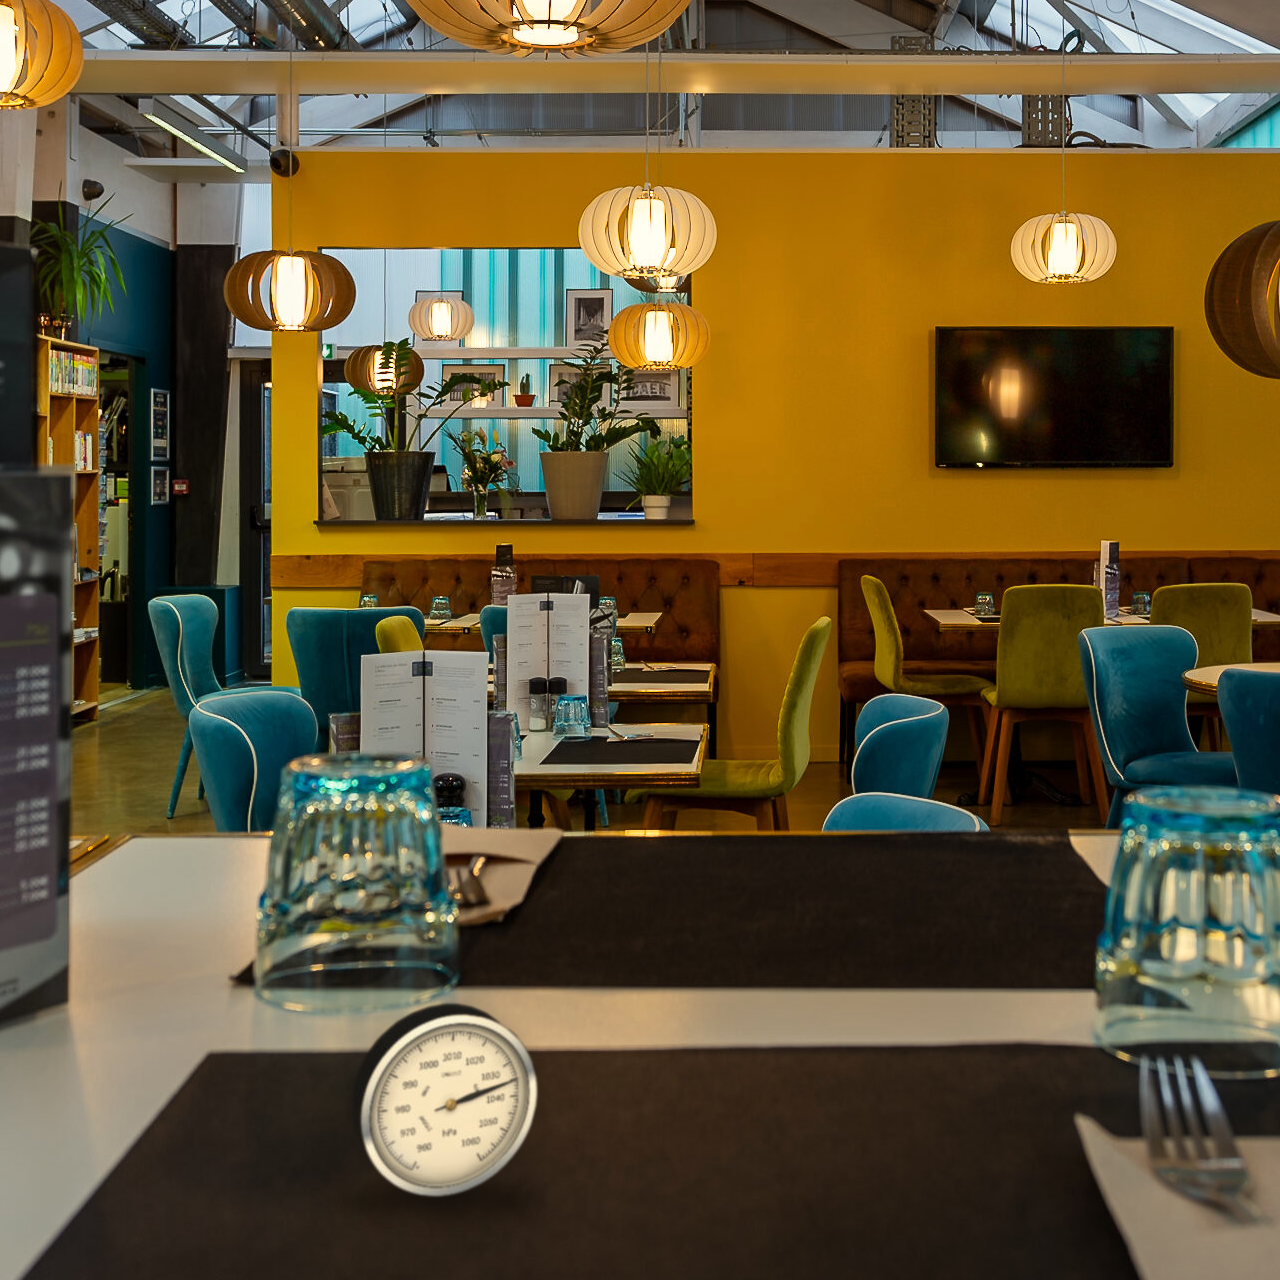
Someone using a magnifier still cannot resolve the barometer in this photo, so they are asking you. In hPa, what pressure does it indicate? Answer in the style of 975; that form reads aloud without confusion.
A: 1035
